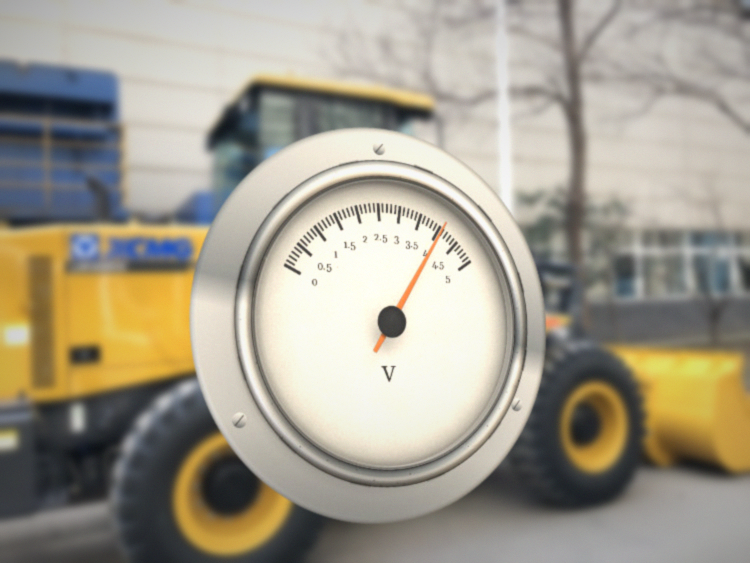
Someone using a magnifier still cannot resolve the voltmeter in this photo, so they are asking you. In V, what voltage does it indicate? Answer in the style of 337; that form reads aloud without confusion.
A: 4
